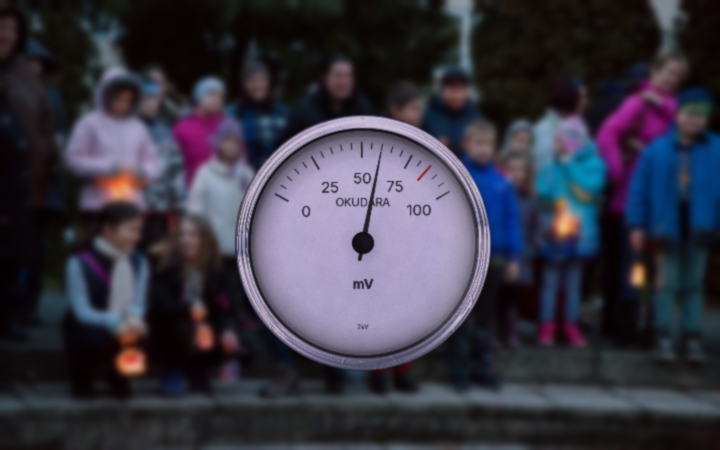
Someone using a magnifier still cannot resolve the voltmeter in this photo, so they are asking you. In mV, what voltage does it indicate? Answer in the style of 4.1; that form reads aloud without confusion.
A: 60
